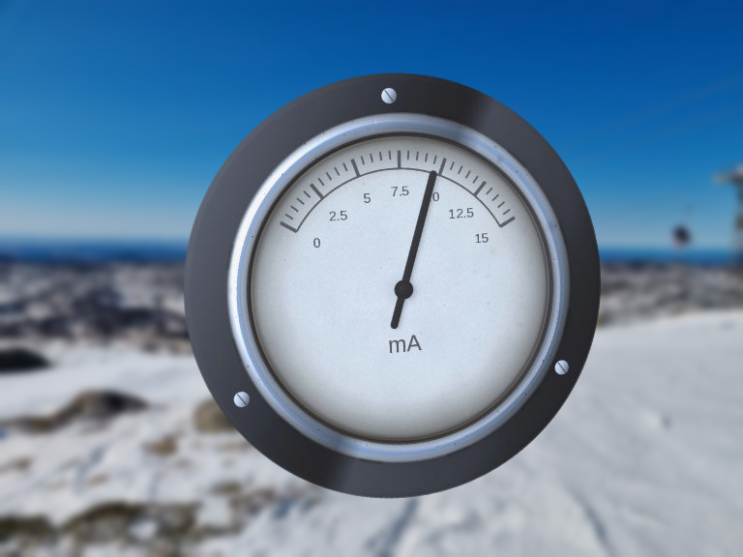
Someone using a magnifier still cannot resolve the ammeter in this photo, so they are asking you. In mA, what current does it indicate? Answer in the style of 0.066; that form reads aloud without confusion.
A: 9.5
